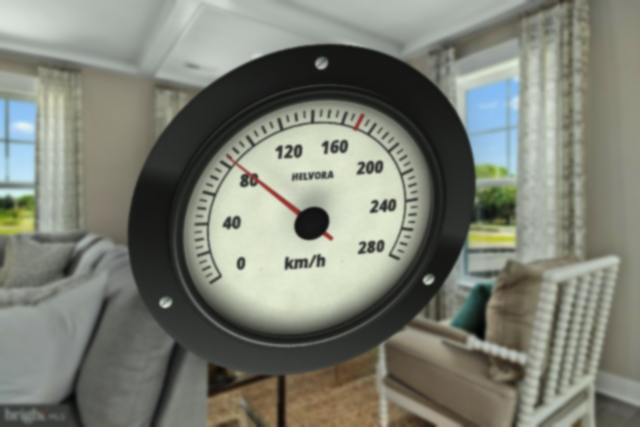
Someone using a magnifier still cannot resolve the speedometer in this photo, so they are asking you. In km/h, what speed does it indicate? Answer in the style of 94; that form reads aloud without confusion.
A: 85
